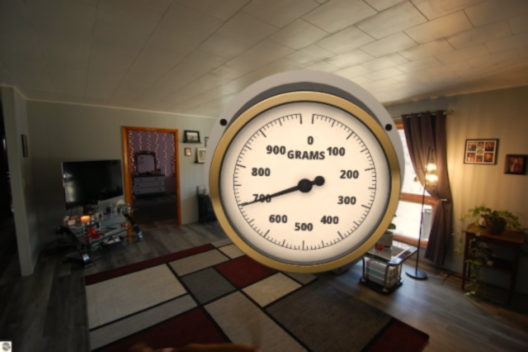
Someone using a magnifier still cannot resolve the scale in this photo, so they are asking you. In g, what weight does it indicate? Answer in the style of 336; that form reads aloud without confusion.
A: 700
